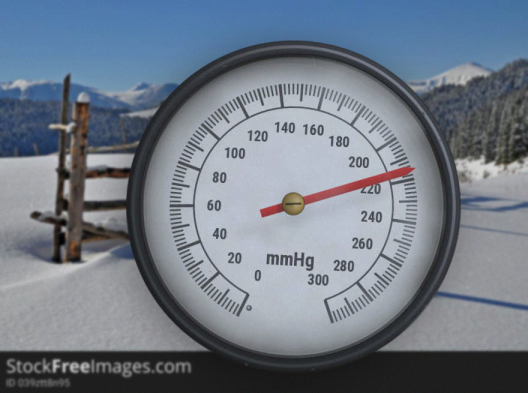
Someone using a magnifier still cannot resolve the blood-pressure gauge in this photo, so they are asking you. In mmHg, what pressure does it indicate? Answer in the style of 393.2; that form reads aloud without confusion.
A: 216
